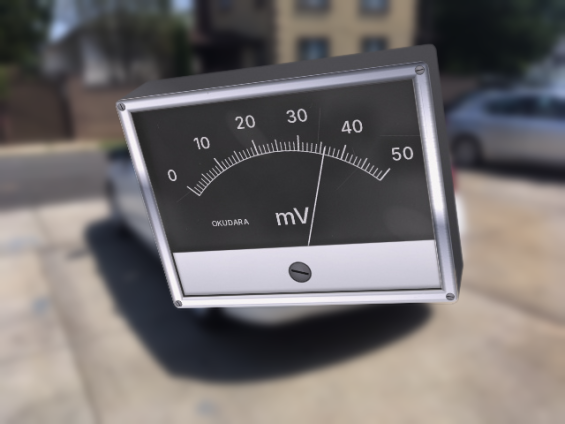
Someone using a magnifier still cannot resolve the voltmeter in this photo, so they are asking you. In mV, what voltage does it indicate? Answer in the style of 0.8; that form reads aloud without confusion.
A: 36
